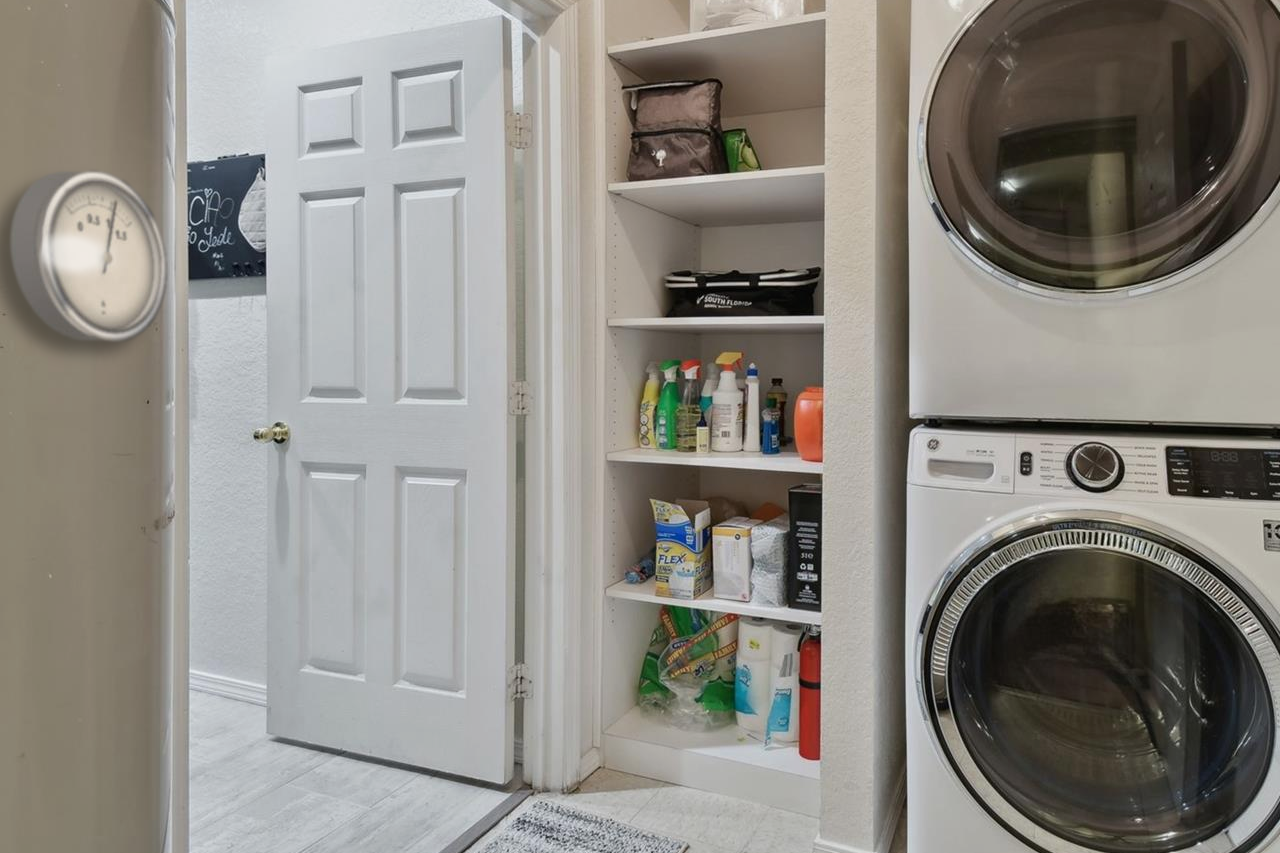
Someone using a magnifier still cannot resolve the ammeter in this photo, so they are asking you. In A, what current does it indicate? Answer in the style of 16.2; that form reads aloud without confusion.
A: 1
